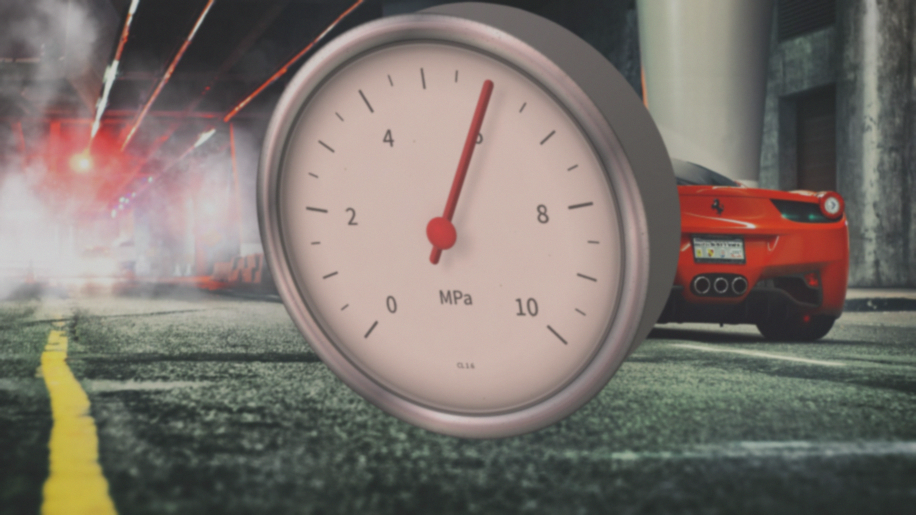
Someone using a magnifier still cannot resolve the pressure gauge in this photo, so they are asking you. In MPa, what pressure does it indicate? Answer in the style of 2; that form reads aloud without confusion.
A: 6
